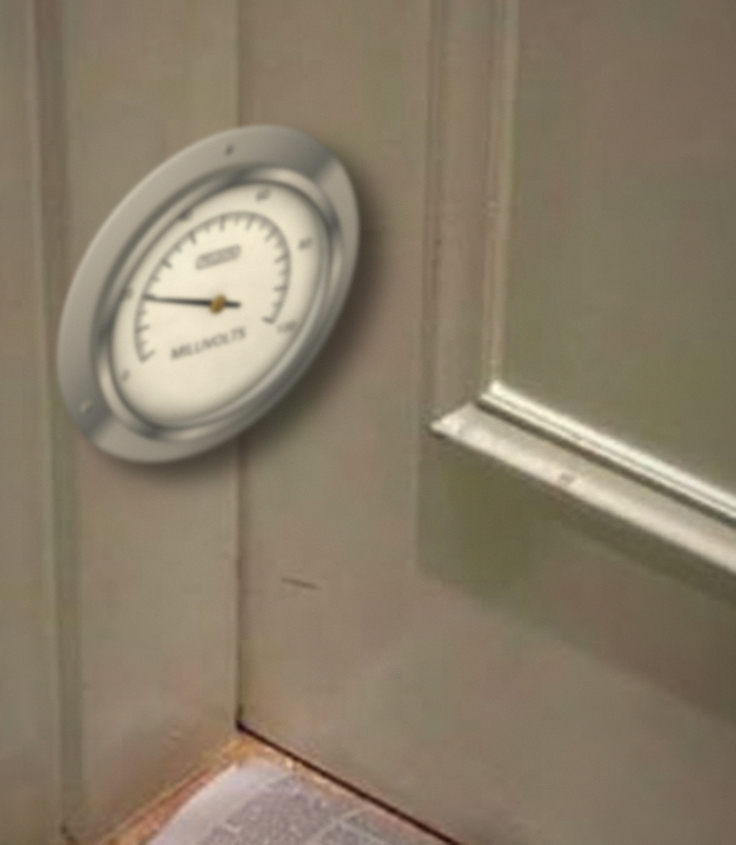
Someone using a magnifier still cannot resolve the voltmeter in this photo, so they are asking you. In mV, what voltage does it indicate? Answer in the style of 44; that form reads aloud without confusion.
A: 20
